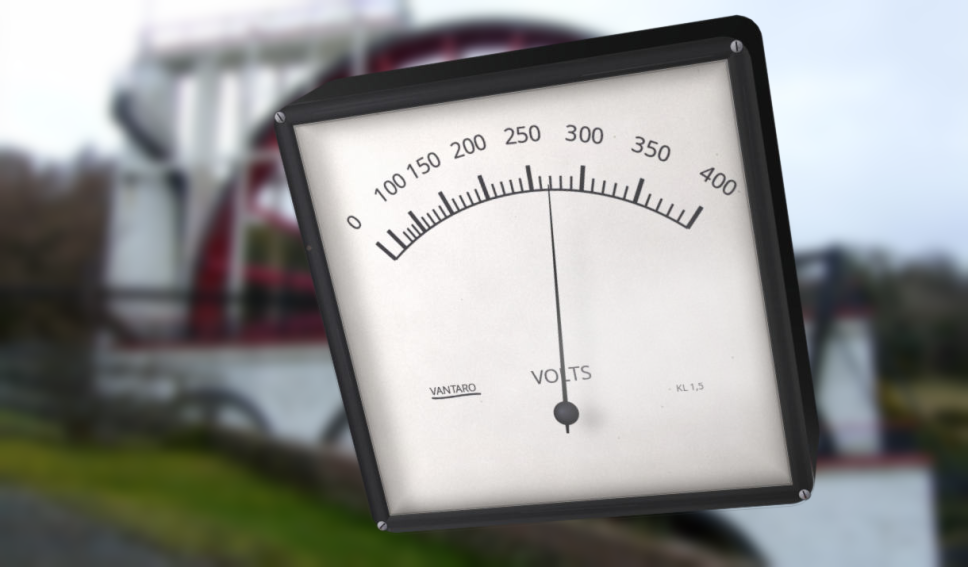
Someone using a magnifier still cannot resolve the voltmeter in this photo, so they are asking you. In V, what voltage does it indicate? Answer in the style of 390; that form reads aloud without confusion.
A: 270
